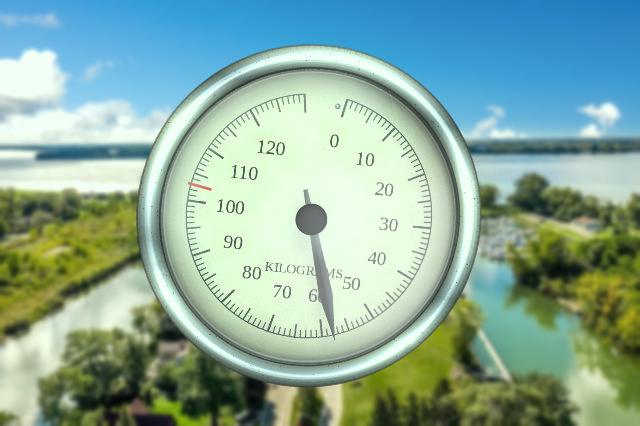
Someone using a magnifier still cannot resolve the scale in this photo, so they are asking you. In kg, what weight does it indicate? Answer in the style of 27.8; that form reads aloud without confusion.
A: 58
